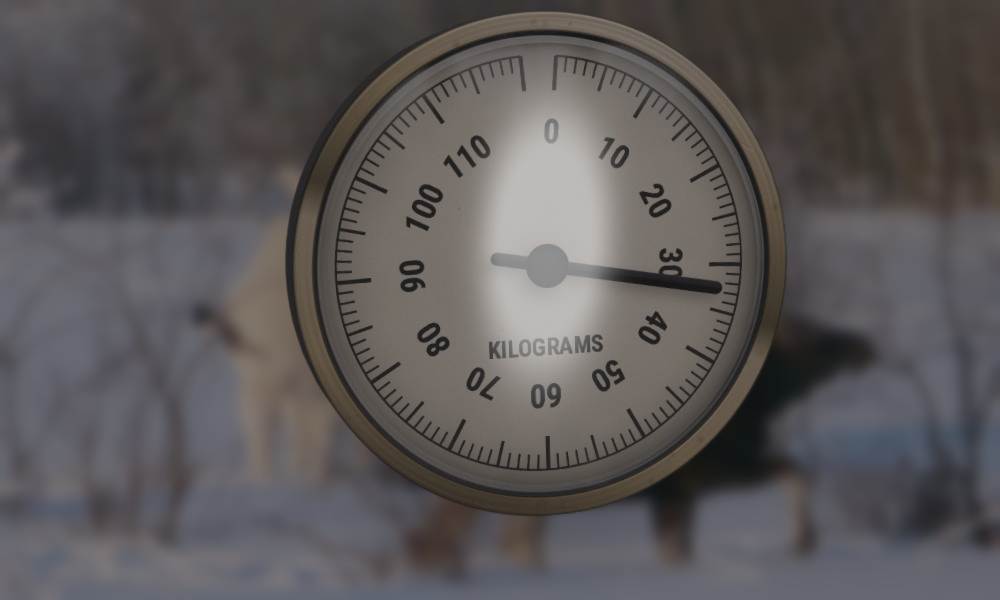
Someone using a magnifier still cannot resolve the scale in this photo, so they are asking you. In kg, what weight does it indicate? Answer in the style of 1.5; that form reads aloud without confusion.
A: 32.5
